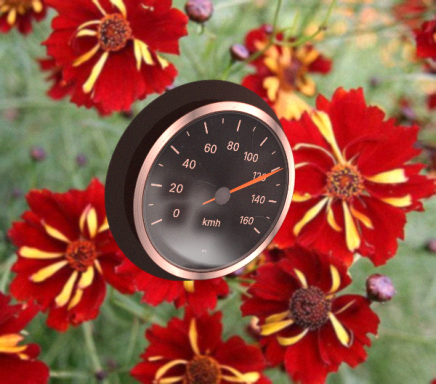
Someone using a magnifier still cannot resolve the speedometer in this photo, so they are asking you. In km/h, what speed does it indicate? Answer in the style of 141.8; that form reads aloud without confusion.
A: 120
